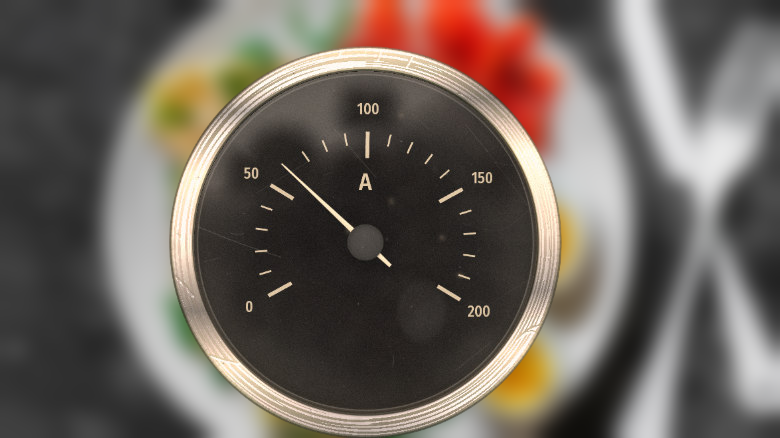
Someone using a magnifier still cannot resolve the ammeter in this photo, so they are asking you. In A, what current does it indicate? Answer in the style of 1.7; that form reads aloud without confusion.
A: 60
